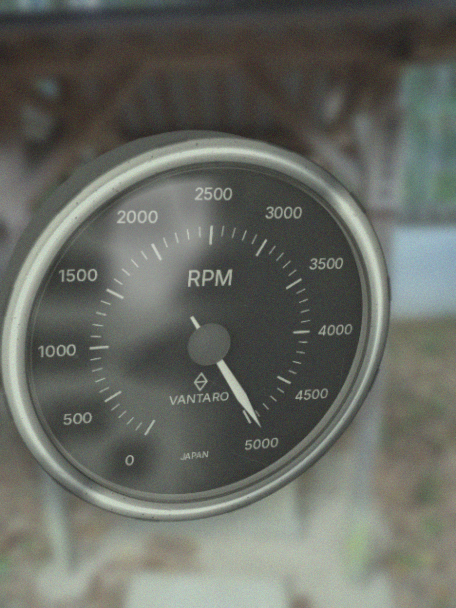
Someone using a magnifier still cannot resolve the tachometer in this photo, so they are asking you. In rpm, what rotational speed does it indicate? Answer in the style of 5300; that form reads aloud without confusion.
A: 4950
